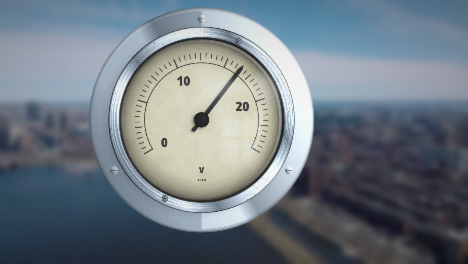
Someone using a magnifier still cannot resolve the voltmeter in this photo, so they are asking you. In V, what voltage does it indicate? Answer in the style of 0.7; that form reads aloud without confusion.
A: 16.5
